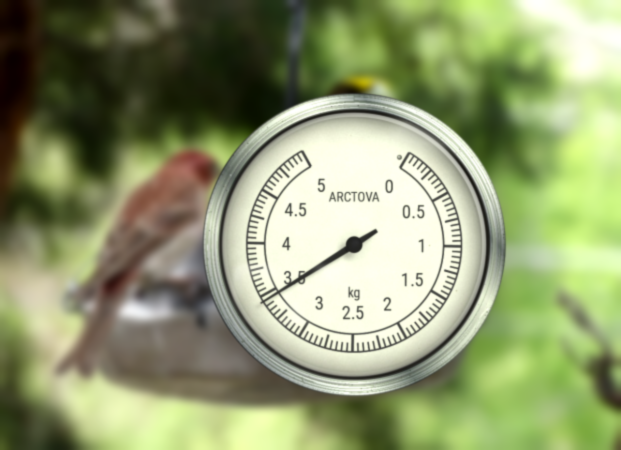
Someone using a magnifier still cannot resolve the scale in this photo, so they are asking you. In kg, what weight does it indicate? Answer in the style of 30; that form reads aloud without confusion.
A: 3.45
